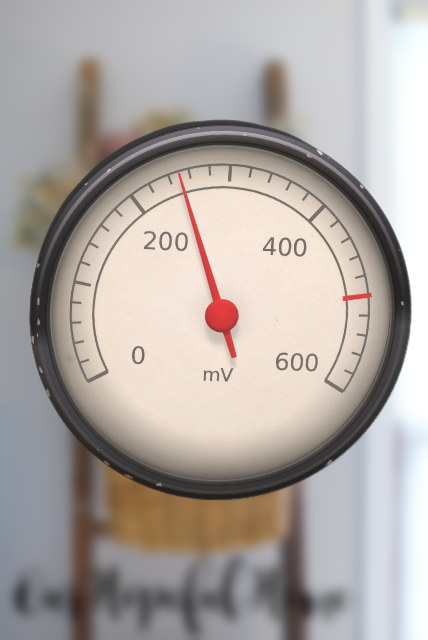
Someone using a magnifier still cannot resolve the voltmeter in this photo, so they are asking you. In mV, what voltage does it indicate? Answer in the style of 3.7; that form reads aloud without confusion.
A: 250
